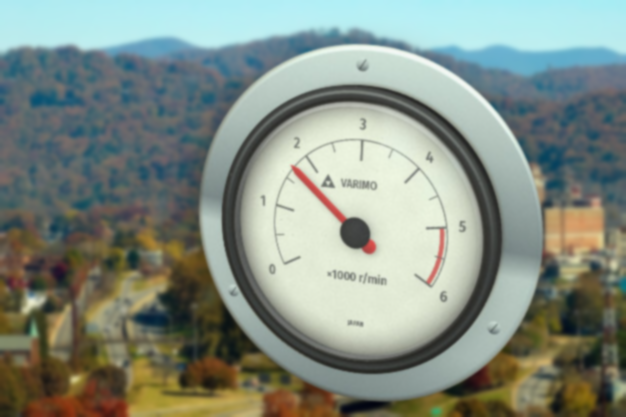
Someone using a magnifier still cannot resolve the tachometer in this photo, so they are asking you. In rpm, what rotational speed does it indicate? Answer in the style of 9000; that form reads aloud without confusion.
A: 1750
